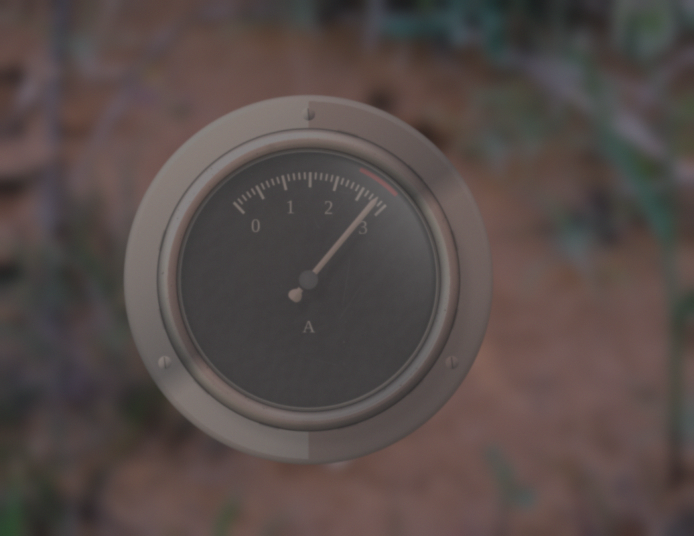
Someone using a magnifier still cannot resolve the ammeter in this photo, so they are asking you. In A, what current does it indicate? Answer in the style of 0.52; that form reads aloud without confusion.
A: 2.8
